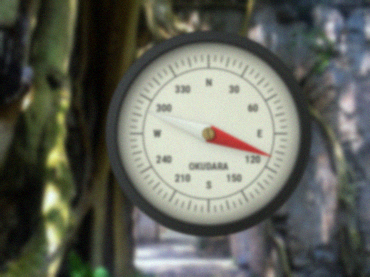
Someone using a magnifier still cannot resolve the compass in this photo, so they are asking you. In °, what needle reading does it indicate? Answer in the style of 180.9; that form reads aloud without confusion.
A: 110
